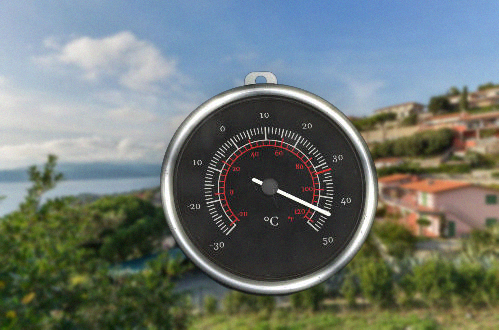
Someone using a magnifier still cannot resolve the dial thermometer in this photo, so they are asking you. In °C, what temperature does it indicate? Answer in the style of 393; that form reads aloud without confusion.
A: 45
